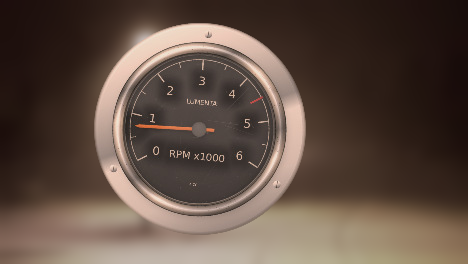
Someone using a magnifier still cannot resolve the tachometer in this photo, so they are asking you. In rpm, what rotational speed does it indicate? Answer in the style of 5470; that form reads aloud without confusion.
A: 750
